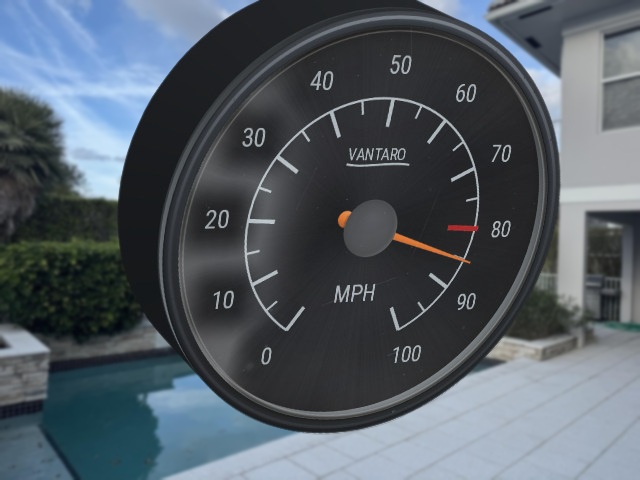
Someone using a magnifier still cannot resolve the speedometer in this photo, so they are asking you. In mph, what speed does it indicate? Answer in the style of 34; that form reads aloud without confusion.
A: 85
